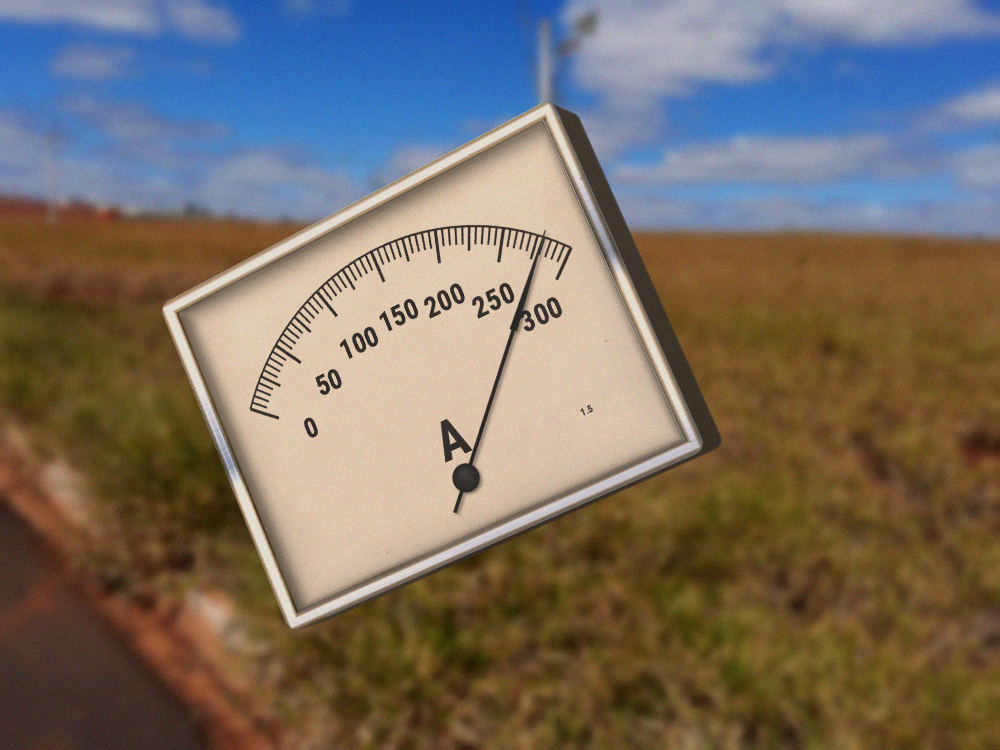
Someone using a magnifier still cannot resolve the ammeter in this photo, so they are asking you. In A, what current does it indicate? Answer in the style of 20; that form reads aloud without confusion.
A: 280
